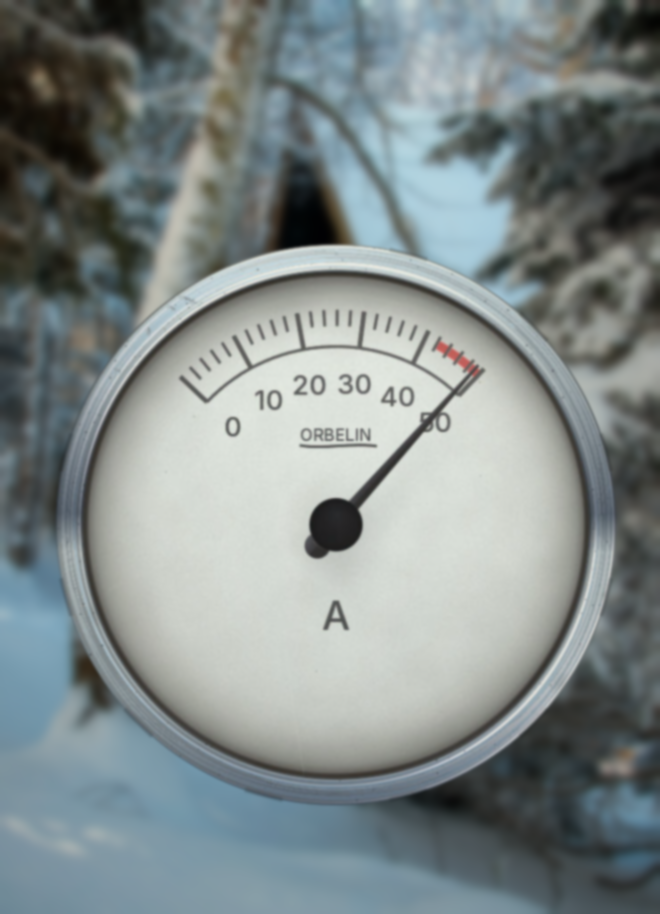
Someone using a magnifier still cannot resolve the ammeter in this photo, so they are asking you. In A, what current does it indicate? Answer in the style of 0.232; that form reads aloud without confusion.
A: 49
